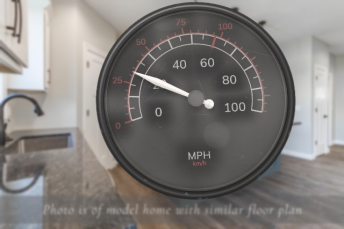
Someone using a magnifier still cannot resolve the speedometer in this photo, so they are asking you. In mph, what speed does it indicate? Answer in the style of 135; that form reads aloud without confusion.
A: 20
